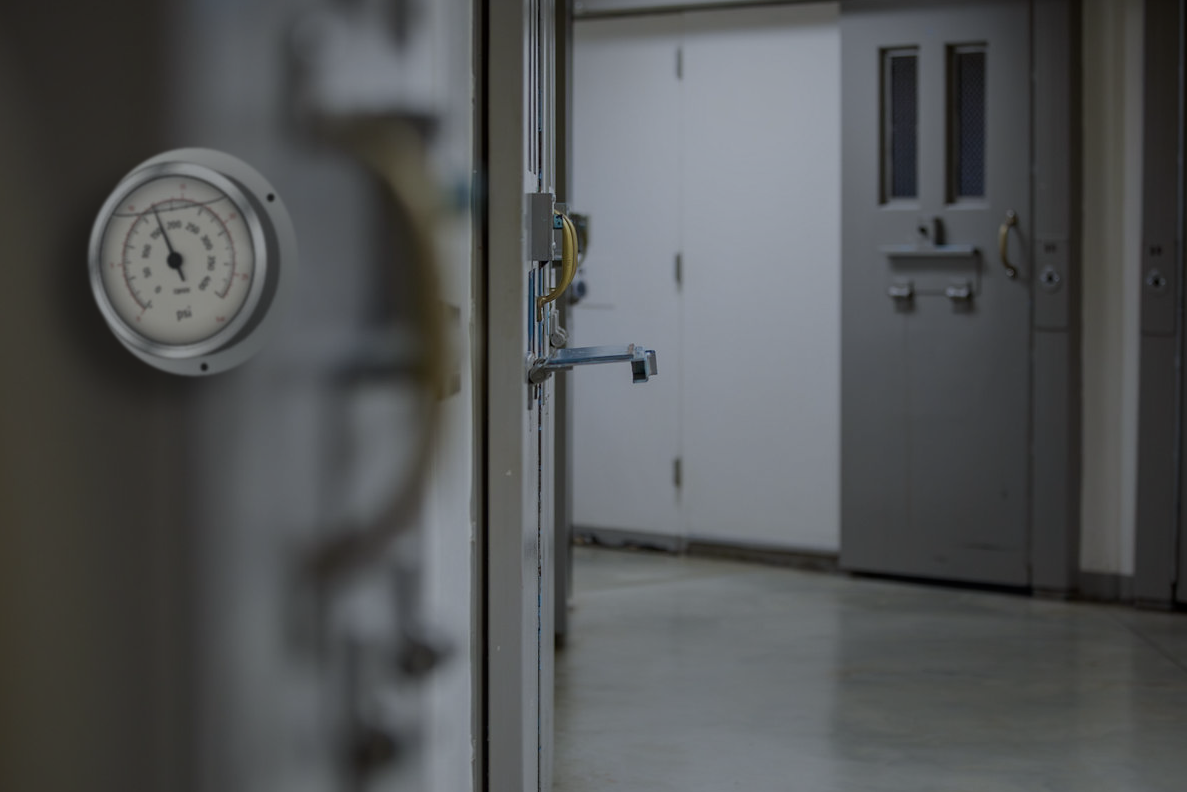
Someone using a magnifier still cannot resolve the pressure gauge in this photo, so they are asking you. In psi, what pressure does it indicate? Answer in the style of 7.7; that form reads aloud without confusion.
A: 175
